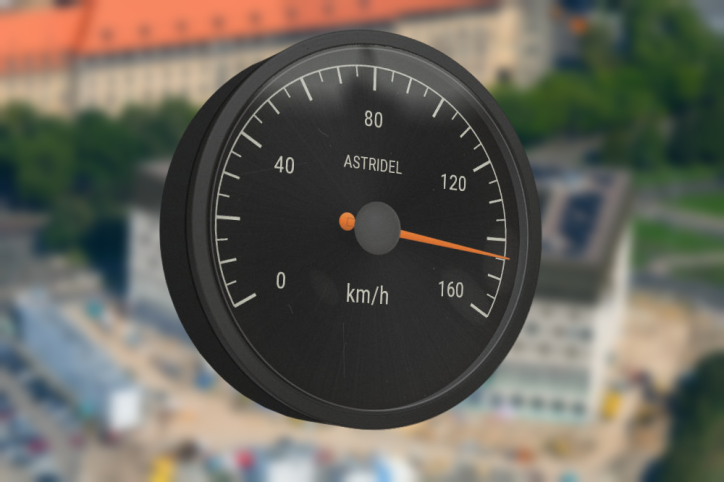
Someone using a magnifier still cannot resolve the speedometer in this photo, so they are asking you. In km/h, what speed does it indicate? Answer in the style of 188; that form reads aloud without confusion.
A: 145
